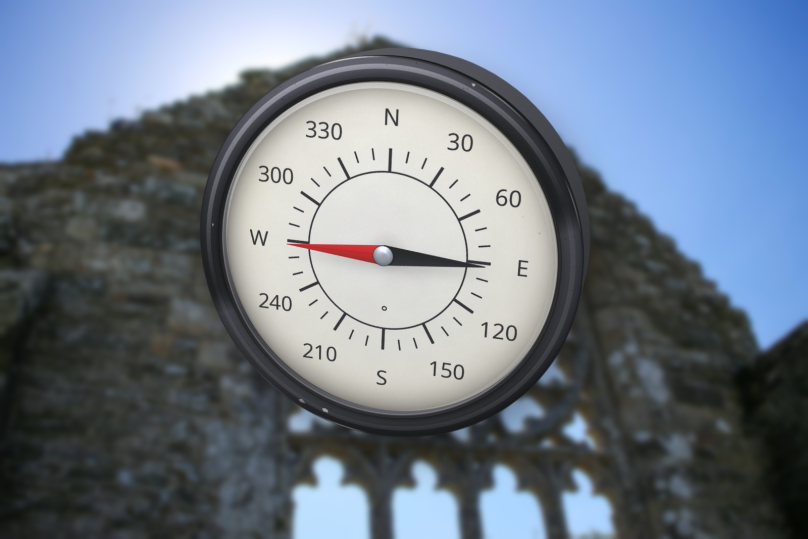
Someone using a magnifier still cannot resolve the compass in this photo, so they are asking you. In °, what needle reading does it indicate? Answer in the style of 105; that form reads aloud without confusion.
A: 270
